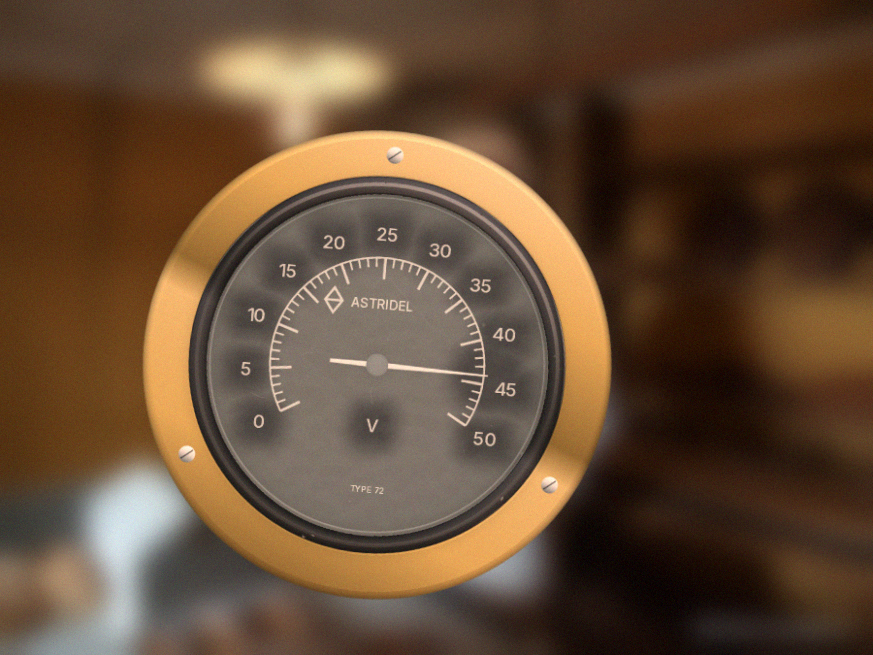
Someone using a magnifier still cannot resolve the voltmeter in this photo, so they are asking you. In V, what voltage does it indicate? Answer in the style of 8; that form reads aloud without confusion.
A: 44
